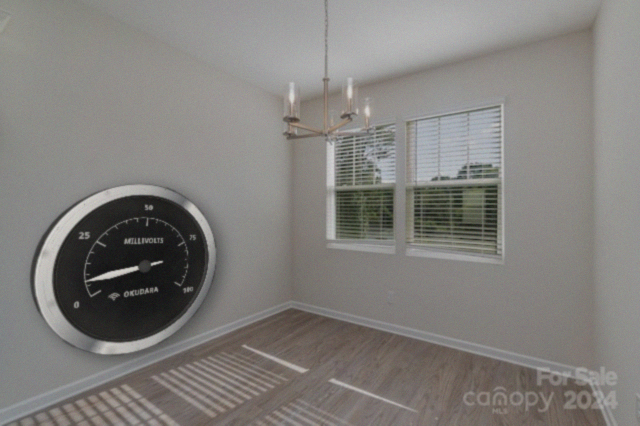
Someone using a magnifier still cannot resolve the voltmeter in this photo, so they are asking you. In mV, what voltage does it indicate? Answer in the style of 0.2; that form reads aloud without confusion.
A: 7.5
